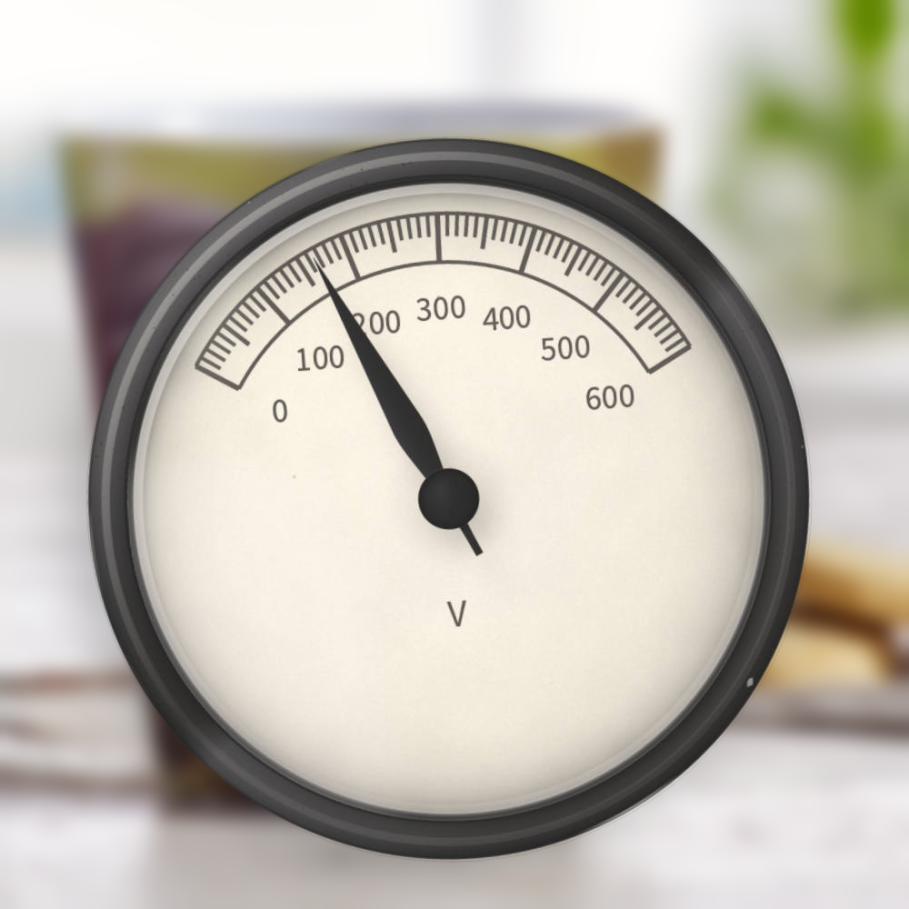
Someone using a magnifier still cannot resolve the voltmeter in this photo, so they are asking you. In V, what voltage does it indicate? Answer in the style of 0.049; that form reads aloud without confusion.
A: 165
